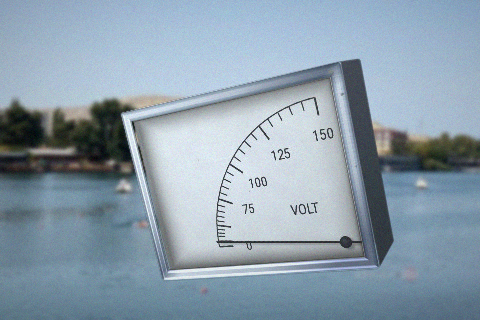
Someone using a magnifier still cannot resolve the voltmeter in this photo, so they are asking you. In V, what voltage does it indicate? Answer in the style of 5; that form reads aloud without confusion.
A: 25
